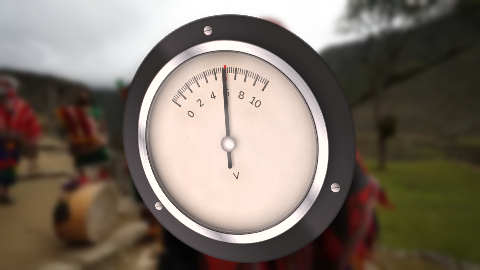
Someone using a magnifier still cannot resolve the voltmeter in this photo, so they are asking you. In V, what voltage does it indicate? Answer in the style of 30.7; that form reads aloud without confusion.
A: 6
